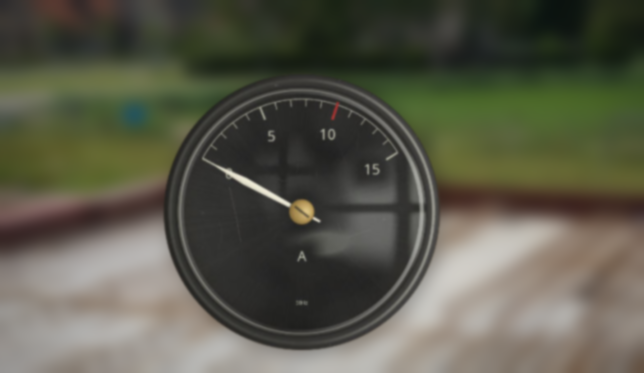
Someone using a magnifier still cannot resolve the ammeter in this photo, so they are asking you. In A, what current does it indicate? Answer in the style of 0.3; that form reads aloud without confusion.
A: 0
